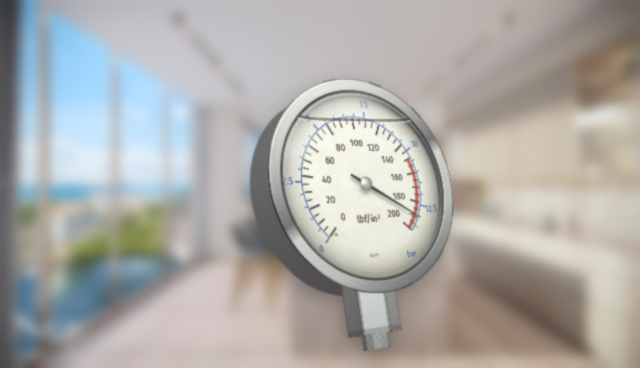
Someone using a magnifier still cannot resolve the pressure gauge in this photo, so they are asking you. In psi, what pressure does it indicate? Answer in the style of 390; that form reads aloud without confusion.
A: 190
